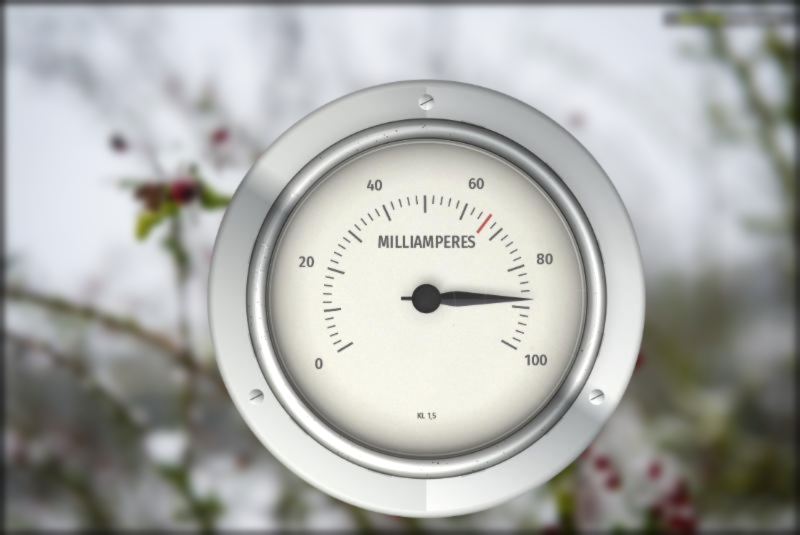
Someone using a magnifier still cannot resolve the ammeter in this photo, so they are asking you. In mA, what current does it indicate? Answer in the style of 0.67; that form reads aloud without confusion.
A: 88
